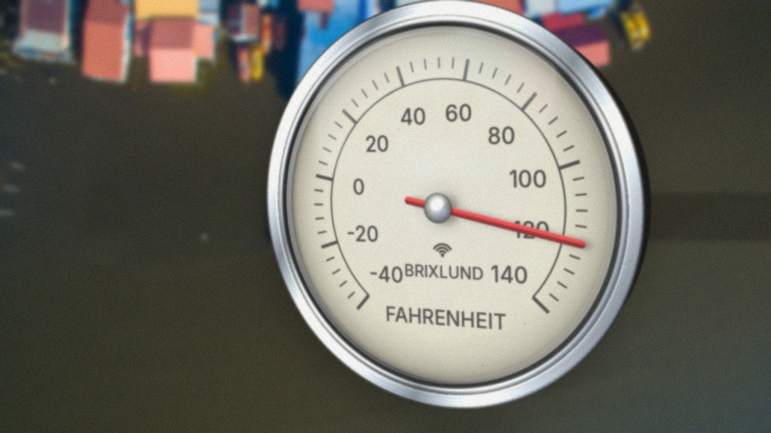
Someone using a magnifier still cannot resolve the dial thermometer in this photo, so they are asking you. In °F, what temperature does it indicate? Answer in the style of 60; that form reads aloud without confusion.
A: 120
